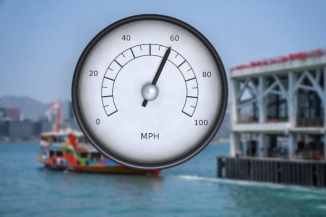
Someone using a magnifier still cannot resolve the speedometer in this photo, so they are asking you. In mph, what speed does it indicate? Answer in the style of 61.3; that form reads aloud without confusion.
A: 60
